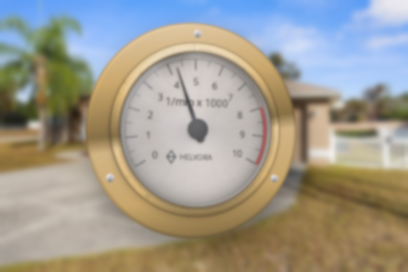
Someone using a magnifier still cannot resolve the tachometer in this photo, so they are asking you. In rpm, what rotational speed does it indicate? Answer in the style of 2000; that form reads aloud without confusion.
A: 4250
